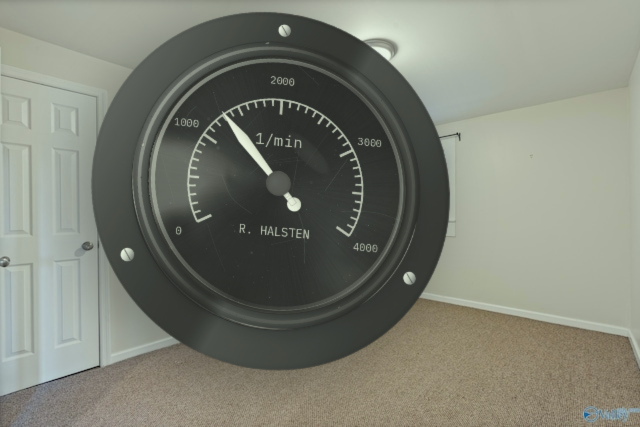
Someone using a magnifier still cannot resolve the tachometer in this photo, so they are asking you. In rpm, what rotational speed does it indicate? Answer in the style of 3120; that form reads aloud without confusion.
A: 1300
